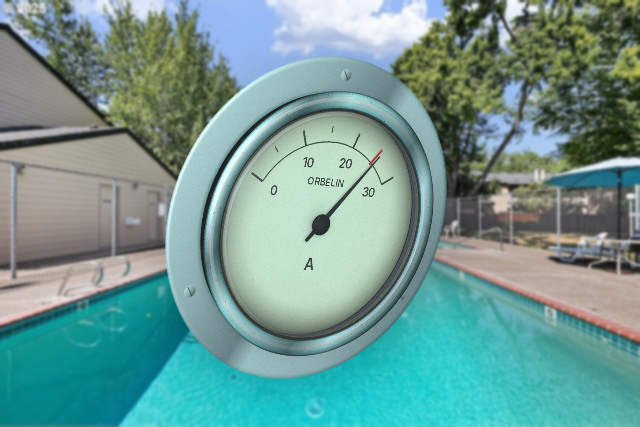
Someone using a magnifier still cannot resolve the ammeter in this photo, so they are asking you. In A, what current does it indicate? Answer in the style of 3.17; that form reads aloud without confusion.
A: 25
